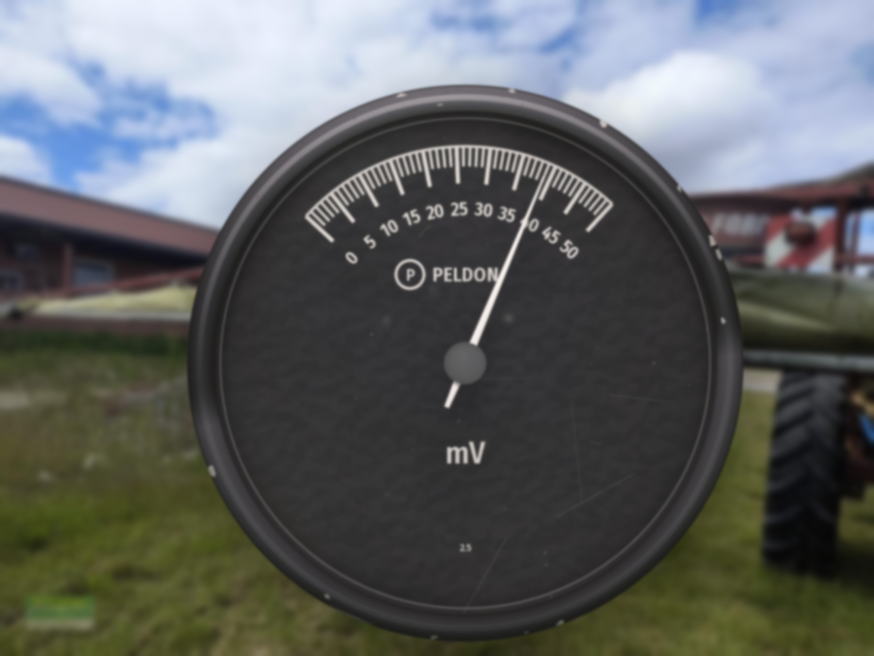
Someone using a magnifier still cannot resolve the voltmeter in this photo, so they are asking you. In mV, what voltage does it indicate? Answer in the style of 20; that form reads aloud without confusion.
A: 39
